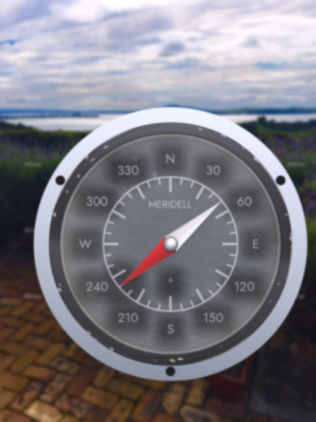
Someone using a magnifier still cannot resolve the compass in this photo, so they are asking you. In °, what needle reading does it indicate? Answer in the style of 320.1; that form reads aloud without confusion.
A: 230
